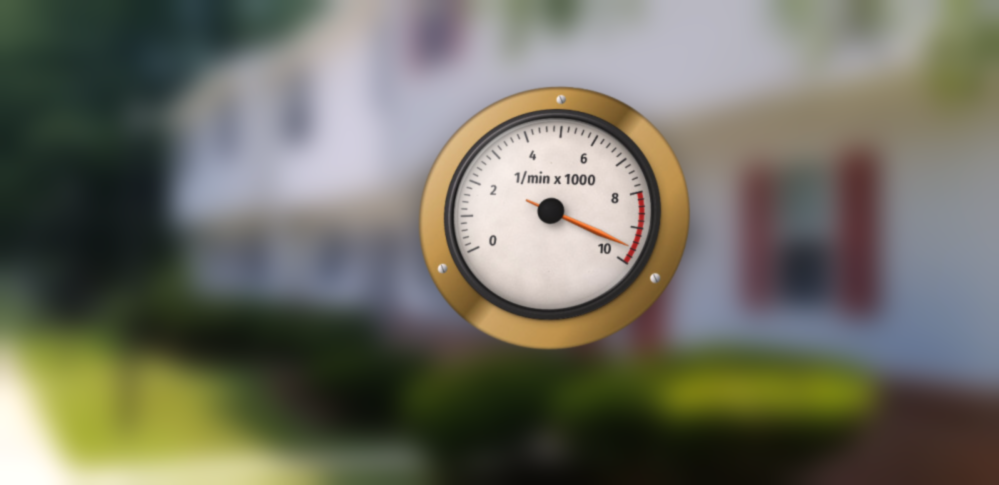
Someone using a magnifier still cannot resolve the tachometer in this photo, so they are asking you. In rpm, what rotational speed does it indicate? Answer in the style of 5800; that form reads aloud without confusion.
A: 9600
